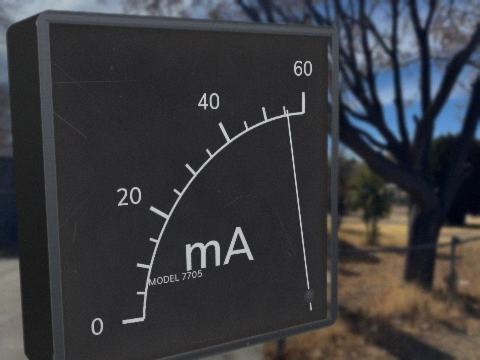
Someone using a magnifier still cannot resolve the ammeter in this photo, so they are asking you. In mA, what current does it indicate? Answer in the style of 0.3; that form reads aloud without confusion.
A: 55
